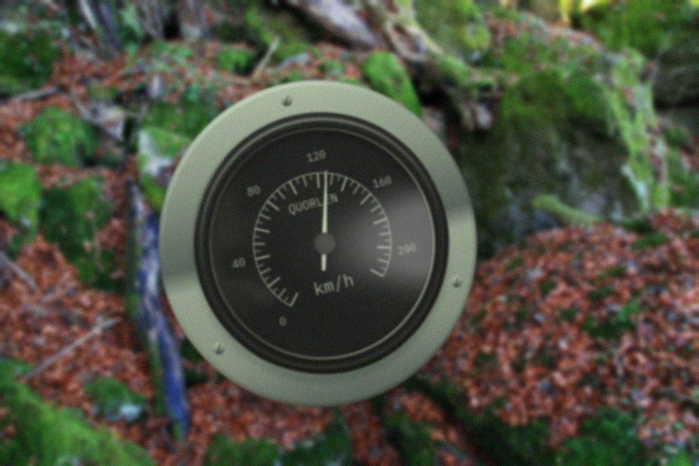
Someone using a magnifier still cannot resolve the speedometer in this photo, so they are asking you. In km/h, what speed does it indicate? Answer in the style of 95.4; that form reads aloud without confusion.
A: 125
